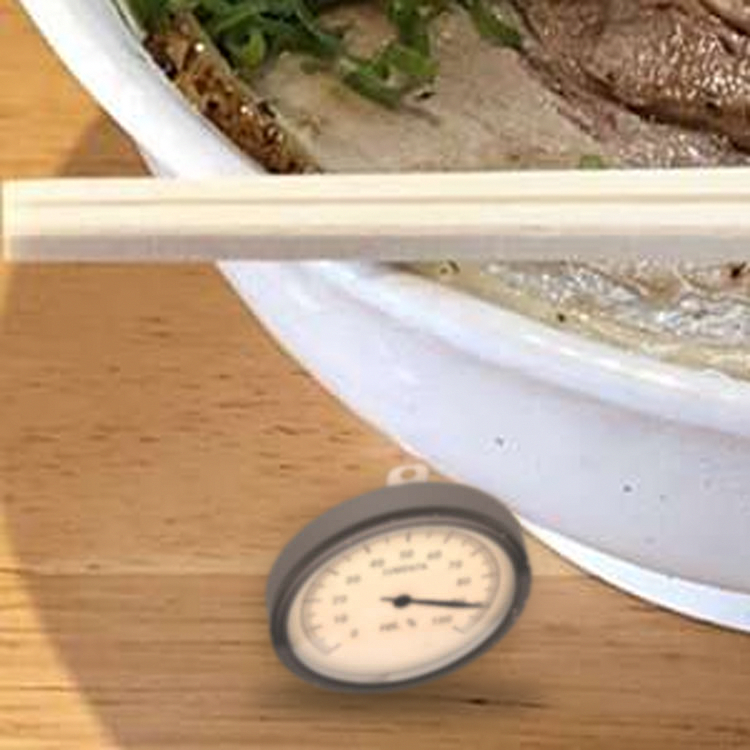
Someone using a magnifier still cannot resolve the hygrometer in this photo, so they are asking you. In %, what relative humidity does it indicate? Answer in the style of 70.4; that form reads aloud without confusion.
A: 90
